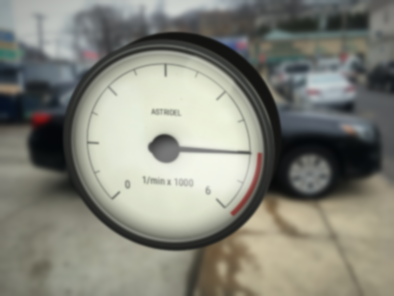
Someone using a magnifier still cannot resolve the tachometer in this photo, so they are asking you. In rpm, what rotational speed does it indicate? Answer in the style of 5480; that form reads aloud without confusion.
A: 5000
